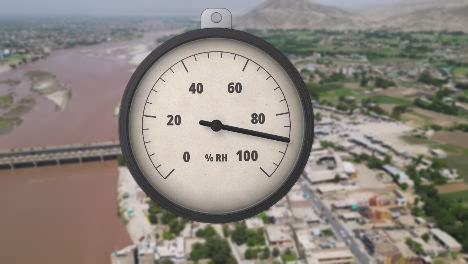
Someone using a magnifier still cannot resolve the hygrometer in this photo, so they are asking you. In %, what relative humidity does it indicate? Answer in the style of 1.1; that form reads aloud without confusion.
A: 88
